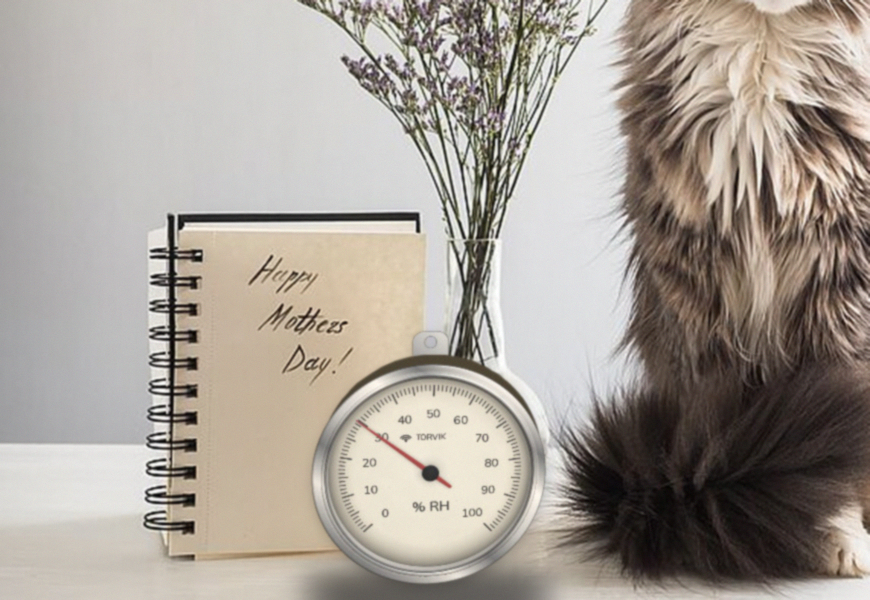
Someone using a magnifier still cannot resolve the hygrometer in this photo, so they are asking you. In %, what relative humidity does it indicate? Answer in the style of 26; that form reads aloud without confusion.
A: 30
